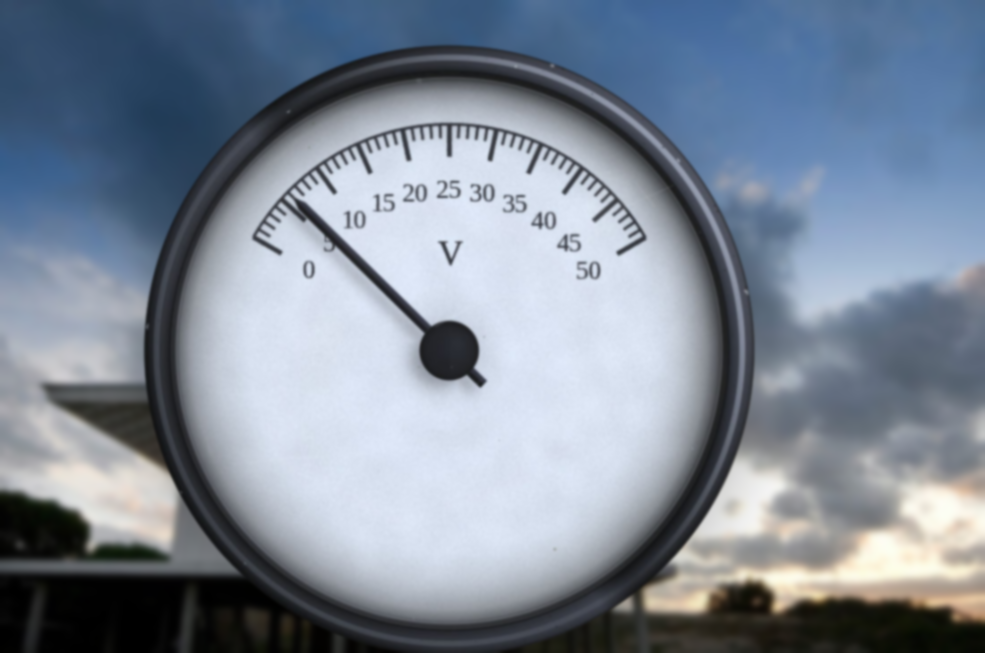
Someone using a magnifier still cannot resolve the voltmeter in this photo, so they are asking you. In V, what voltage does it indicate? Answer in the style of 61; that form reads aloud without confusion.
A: 6
